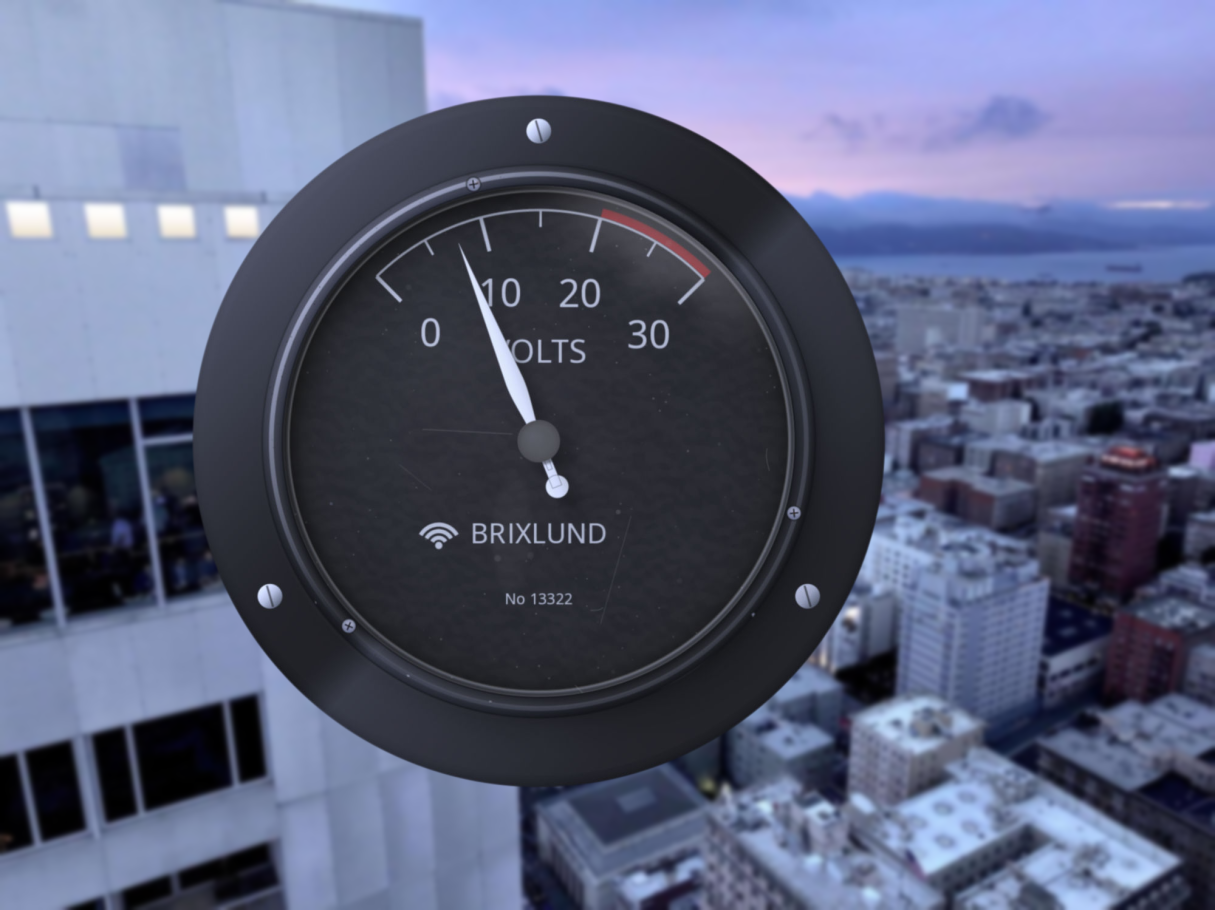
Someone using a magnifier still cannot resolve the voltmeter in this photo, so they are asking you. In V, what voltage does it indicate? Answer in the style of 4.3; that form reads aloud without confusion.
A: 7.5
